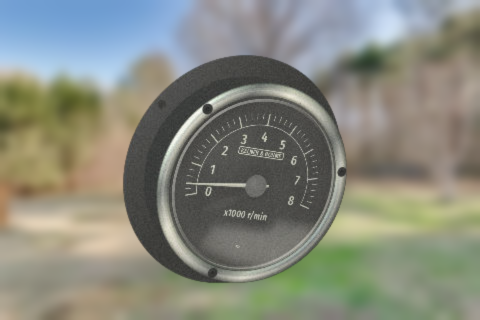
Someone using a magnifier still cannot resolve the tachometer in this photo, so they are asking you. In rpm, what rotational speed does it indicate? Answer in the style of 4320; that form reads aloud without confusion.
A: 400
